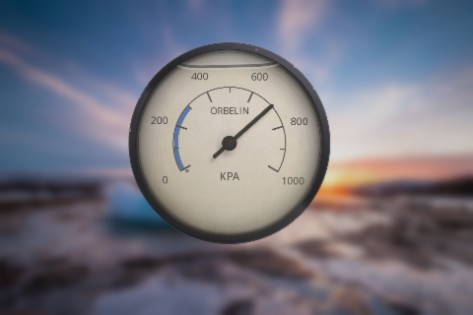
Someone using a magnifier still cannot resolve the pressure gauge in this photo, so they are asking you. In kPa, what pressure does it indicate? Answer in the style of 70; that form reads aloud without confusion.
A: 700
